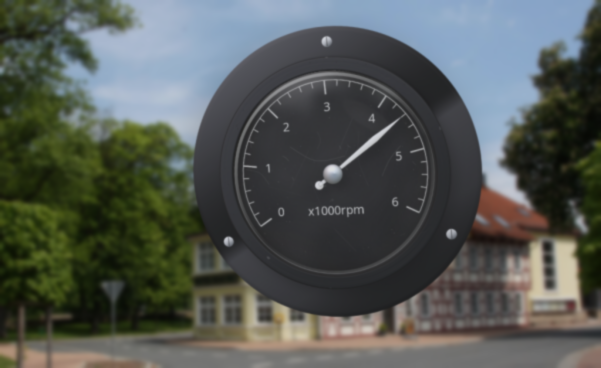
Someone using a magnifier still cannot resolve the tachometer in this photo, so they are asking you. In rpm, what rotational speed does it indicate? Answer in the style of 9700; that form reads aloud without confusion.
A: 4400
